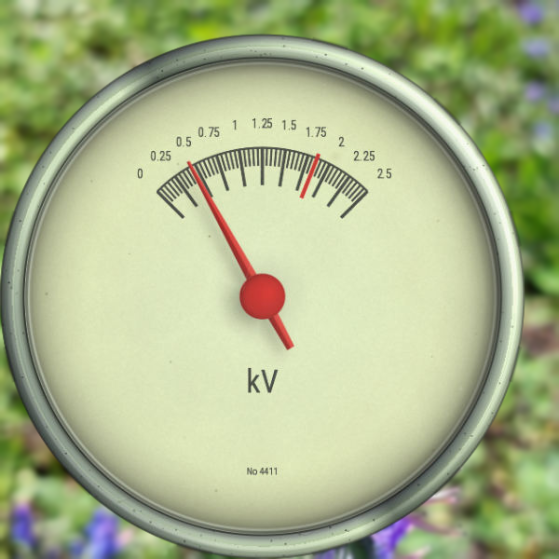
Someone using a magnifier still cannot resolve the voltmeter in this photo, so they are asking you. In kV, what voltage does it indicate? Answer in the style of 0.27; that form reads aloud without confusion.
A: 0.45
